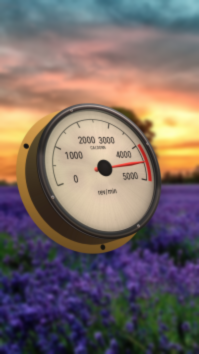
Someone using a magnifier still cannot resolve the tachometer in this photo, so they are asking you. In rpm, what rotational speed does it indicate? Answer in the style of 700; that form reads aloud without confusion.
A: 4500
